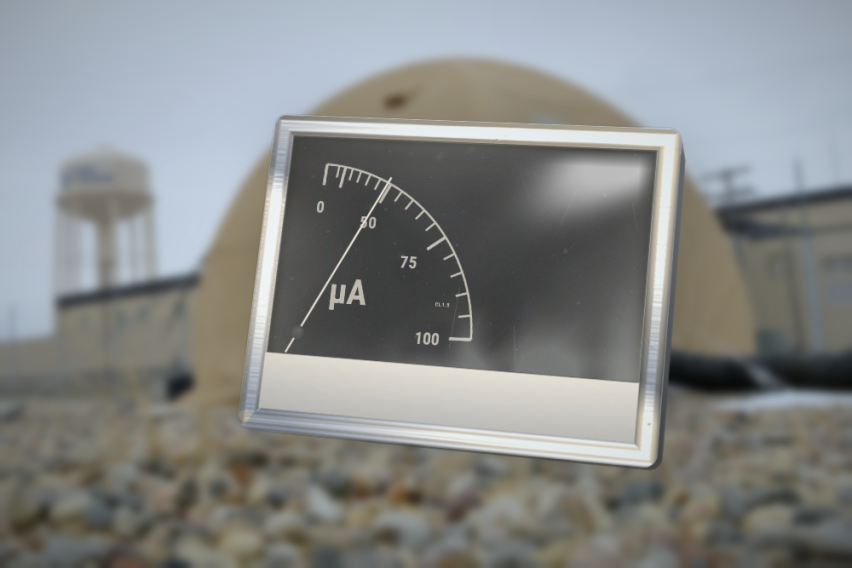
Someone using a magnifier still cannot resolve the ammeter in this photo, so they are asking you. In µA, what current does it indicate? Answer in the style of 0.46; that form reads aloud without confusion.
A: 50
